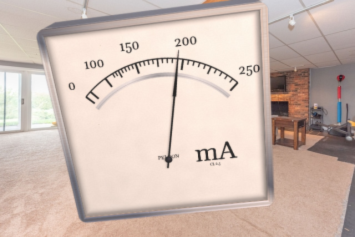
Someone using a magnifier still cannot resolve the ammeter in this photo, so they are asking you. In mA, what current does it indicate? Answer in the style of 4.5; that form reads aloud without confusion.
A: 195
